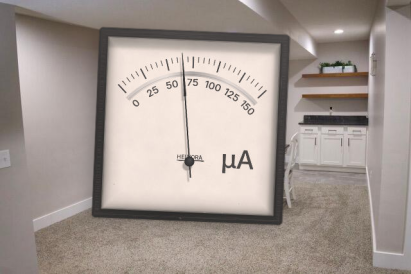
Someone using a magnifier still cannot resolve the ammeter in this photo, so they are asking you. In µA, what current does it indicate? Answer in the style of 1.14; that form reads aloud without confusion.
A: 65
